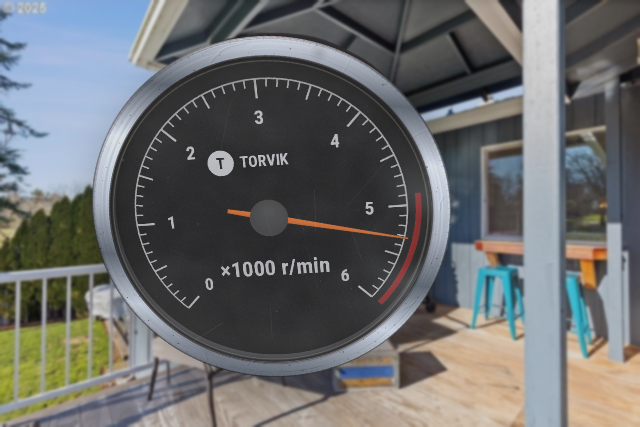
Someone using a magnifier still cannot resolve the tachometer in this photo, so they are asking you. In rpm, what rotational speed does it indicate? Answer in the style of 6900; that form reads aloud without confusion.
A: 5300
